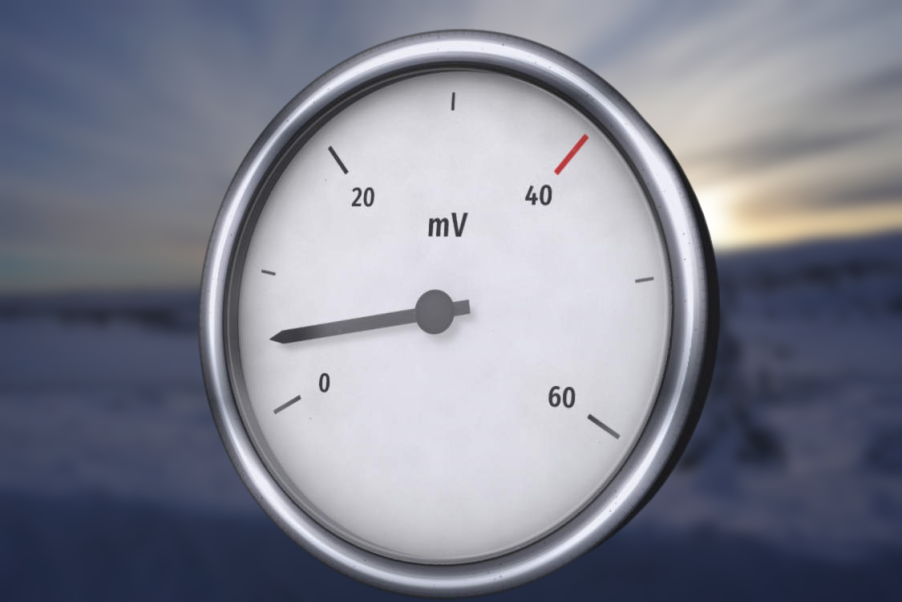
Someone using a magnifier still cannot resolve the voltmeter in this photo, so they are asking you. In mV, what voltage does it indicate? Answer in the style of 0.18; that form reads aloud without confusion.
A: 5
